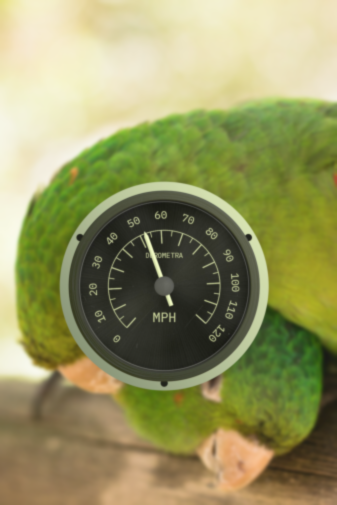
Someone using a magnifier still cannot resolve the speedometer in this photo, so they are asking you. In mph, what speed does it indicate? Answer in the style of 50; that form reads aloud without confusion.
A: 52.5
